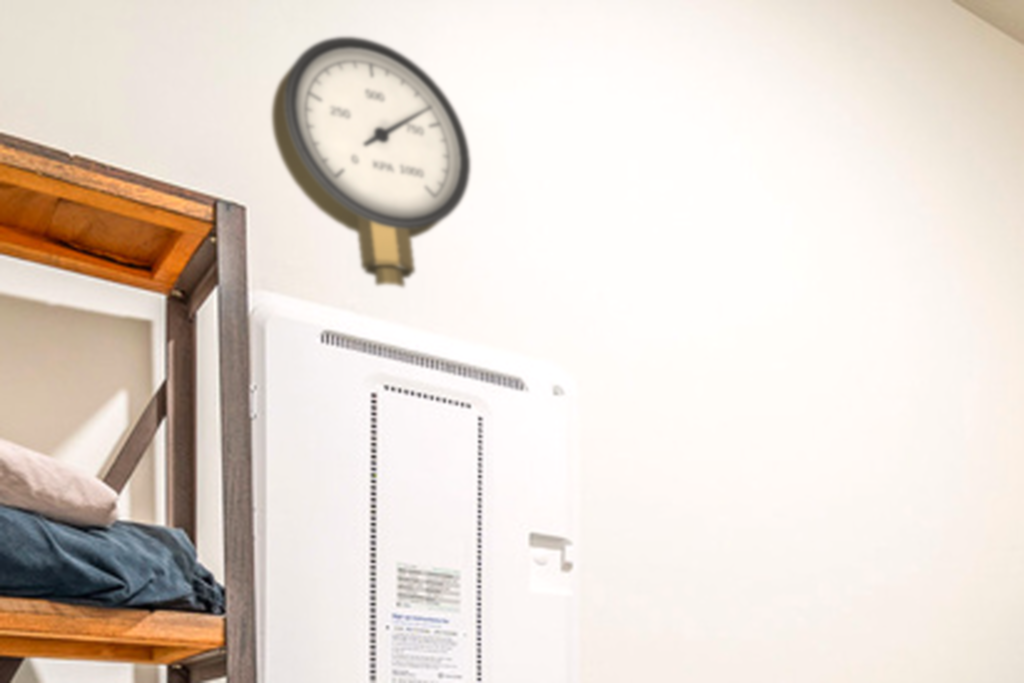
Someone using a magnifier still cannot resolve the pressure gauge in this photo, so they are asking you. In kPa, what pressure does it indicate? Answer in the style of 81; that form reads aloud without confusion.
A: 700
